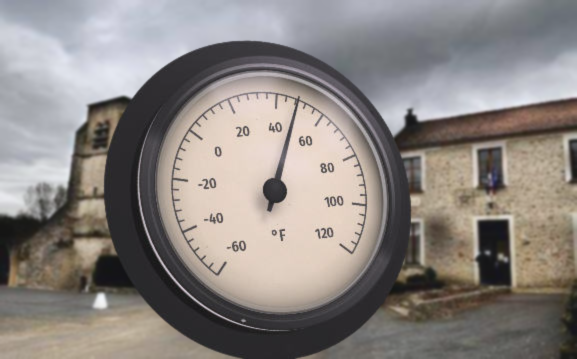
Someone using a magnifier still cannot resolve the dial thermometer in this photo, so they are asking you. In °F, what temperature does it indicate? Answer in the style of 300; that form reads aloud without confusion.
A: 48
